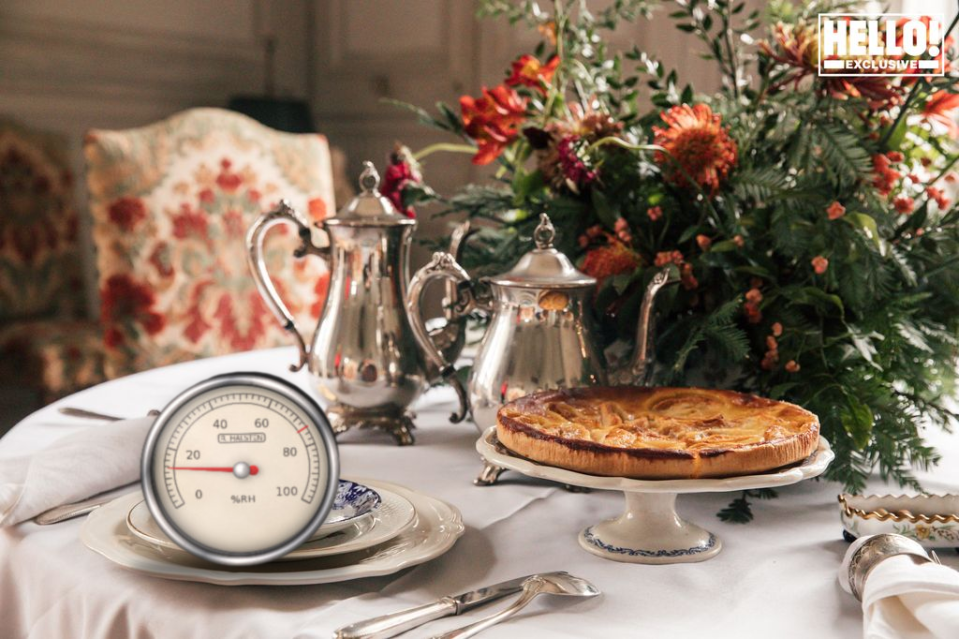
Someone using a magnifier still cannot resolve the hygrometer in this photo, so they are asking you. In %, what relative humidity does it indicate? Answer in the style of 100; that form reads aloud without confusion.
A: 14
